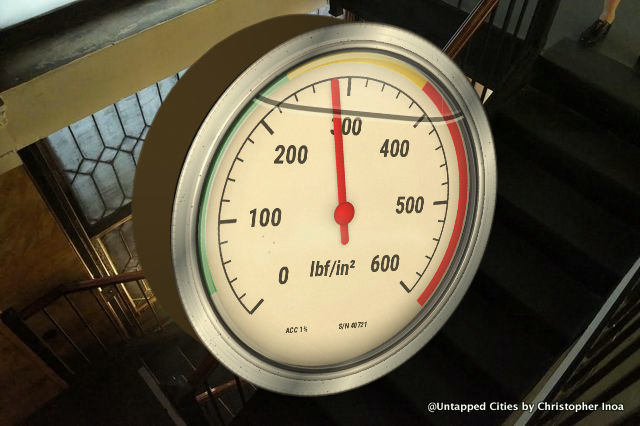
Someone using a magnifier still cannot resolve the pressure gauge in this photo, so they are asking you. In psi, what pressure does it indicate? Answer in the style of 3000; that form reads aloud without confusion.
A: 280
